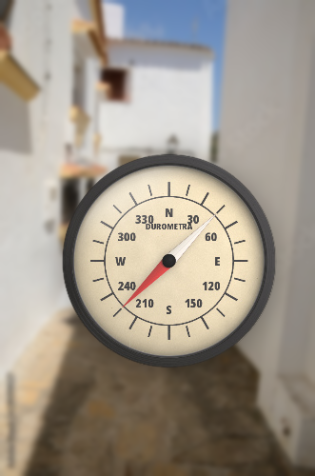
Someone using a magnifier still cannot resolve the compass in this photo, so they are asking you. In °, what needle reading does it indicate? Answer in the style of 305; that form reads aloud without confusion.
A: 225
